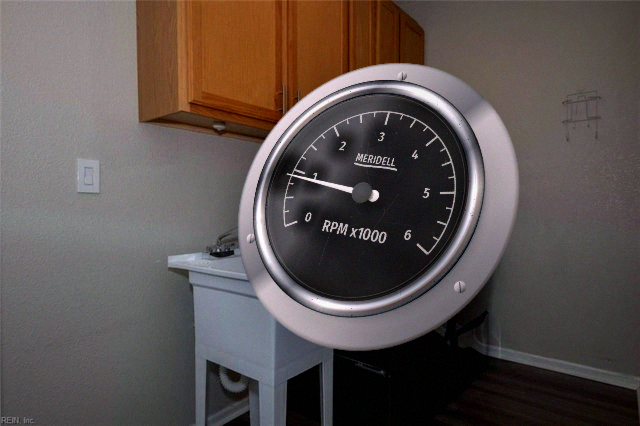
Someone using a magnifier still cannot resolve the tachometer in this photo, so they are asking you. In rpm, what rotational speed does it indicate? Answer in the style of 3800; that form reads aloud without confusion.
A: 875
